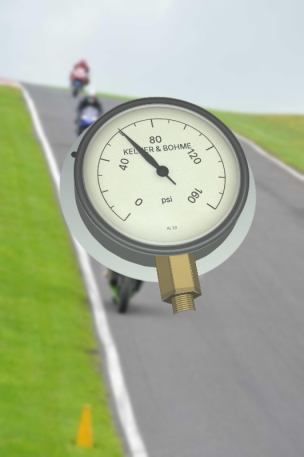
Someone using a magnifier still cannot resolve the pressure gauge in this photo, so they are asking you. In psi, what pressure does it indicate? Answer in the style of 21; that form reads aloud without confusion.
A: 60
